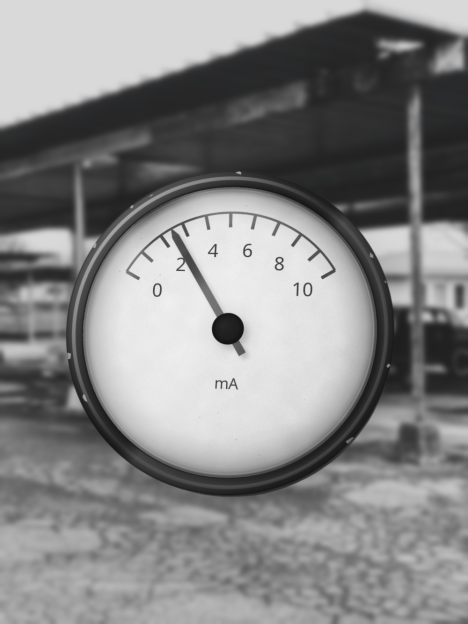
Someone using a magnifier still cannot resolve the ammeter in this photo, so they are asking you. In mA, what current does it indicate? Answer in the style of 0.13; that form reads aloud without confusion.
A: 2.5
